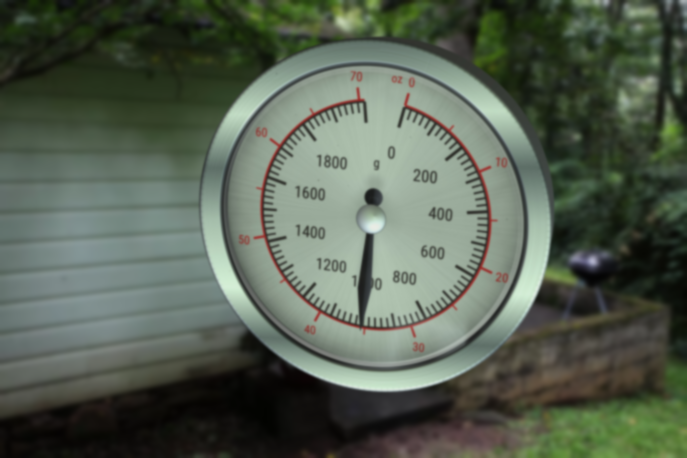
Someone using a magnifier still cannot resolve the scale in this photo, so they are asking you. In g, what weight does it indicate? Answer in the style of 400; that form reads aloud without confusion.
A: 1000
